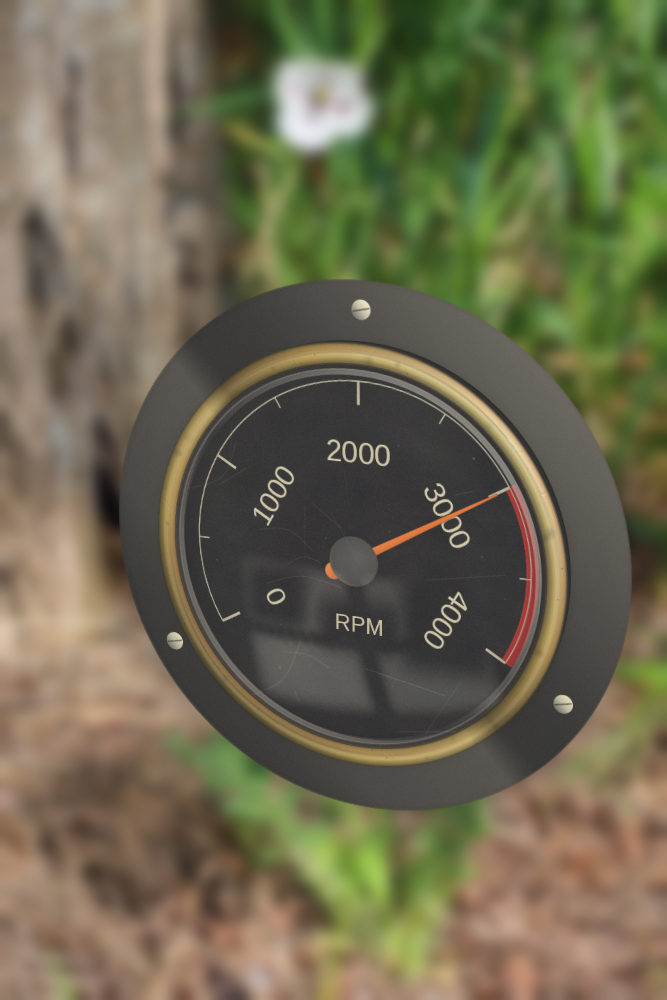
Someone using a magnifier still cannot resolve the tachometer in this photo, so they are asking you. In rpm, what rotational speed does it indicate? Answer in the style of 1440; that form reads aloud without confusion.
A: 3000
